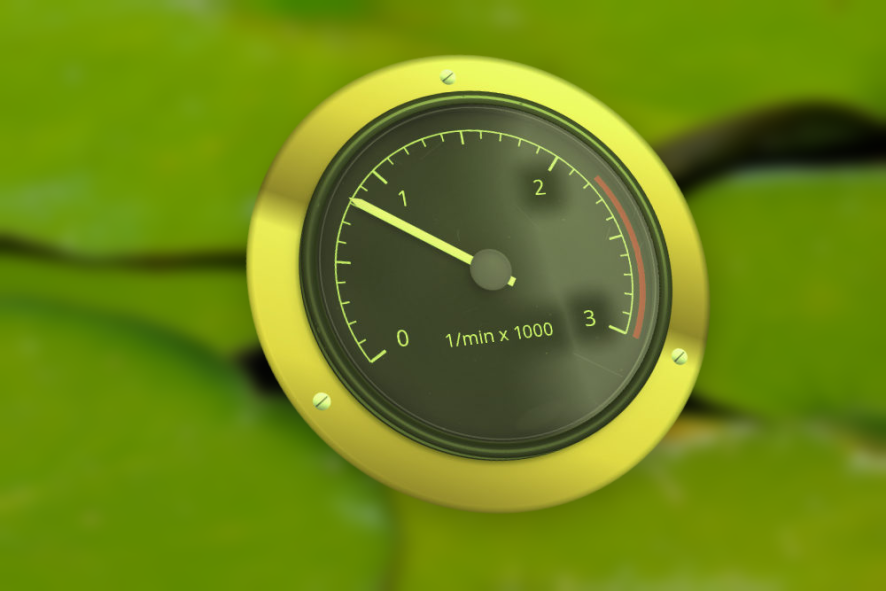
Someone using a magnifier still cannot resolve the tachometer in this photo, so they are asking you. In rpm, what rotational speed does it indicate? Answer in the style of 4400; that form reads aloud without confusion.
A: 800
